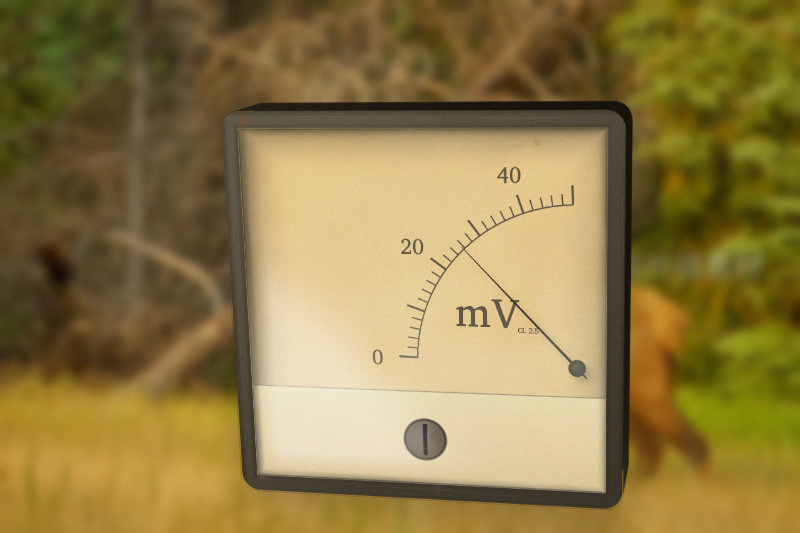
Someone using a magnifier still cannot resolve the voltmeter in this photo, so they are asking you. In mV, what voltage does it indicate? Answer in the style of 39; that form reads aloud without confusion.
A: 26
